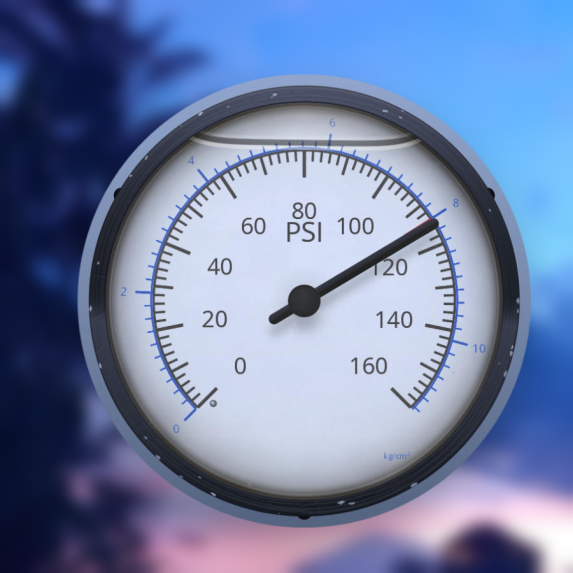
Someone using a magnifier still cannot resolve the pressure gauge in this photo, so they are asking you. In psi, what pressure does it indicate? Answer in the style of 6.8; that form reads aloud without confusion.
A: 115
